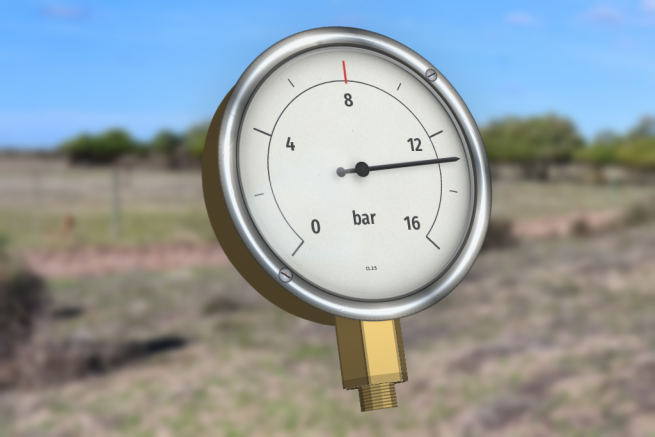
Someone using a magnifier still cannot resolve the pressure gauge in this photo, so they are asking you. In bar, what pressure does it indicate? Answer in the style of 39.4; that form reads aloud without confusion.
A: 13
